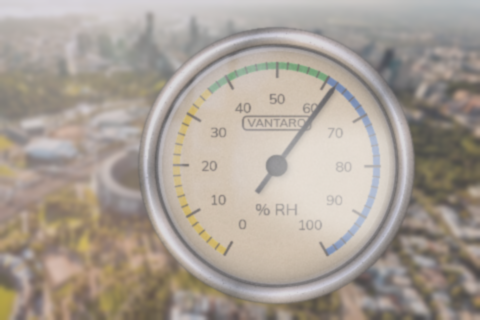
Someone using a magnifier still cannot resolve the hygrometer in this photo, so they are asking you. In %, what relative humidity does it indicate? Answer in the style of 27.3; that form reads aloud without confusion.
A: 62
